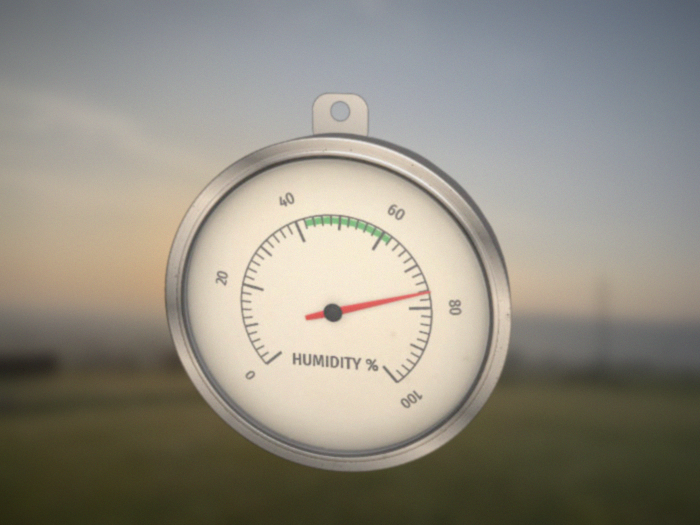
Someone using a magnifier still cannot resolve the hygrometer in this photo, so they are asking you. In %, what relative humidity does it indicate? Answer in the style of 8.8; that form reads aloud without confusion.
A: 76
